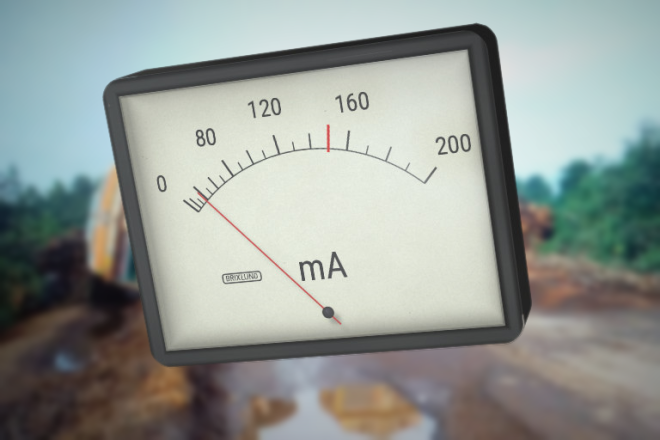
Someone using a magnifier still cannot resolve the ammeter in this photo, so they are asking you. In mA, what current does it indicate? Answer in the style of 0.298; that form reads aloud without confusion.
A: 40
